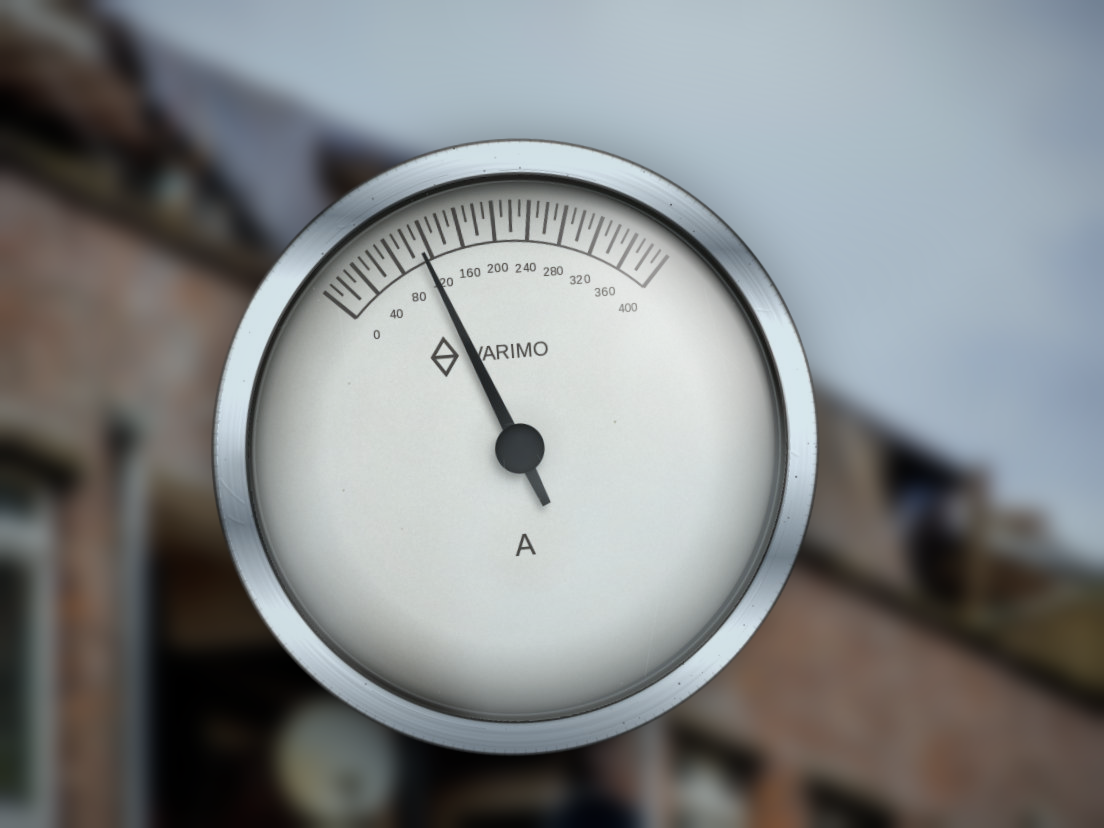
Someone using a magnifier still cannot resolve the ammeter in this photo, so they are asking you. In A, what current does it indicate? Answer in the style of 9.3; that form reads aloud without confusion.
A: 110
